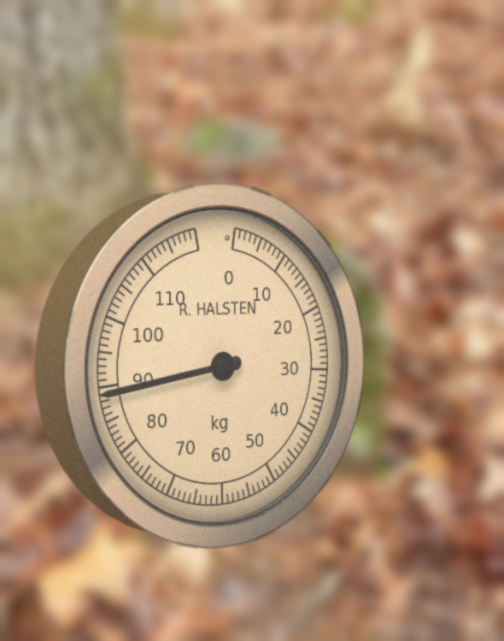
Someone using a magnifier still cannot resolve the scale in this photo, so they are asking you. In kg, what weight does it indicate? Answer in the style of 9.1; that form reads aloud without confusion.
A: 89
